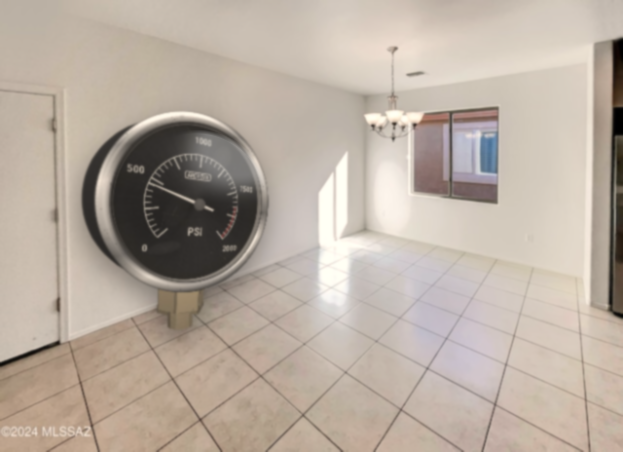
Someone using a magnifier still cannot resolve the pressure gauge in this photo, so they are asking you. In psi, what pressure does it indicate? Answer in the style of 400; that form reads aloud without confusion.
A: 450
